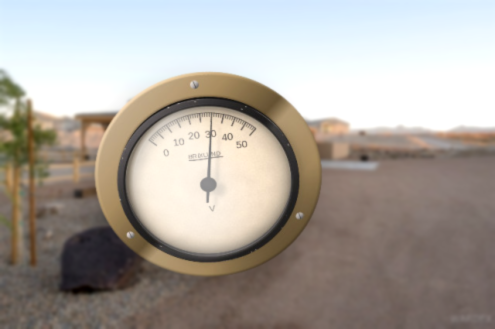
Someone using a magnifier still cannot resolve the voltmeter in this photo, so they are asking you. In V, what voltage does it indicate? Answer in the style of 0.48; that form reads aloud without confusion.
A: 30
